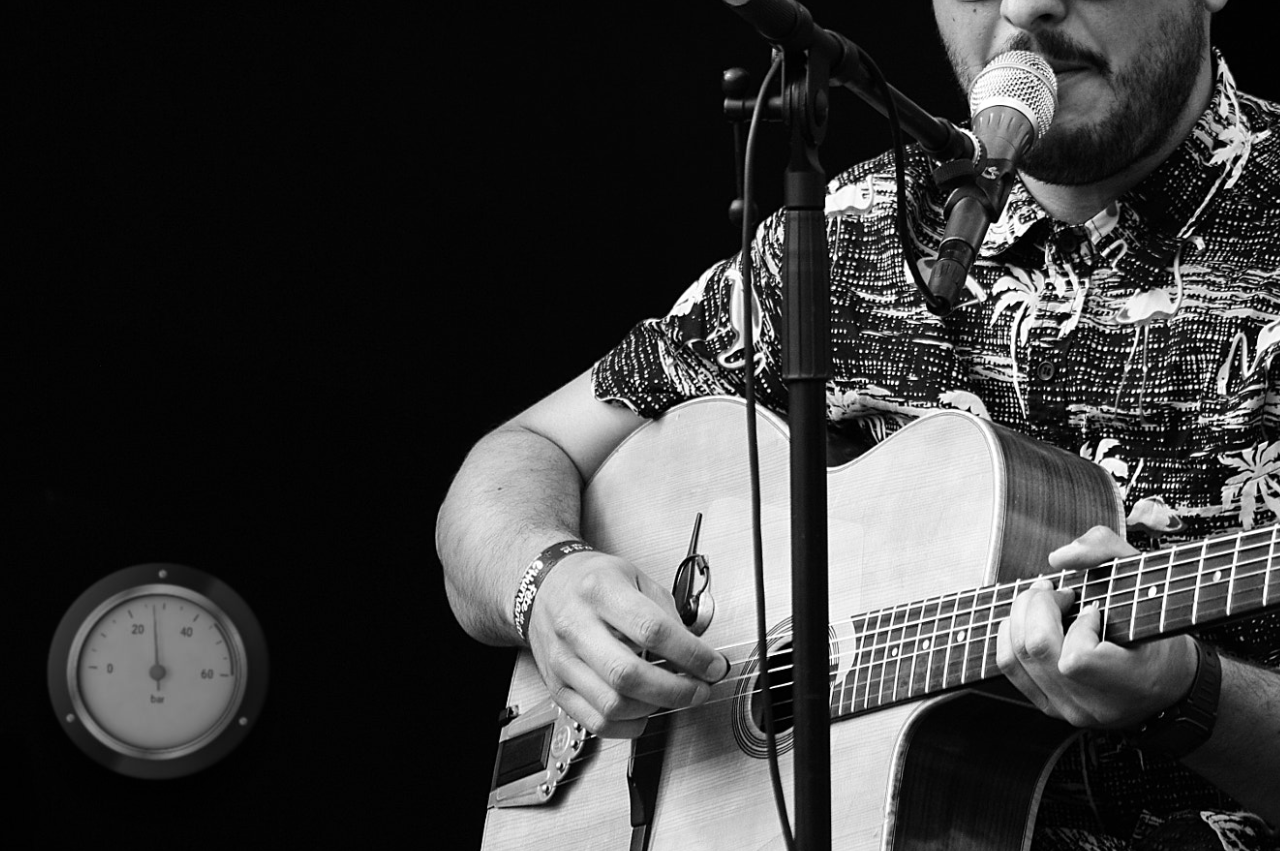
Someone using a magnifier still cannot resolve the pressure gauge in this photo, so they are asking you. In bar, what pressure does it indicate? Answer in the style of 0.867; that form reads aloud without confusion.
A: 27.5
